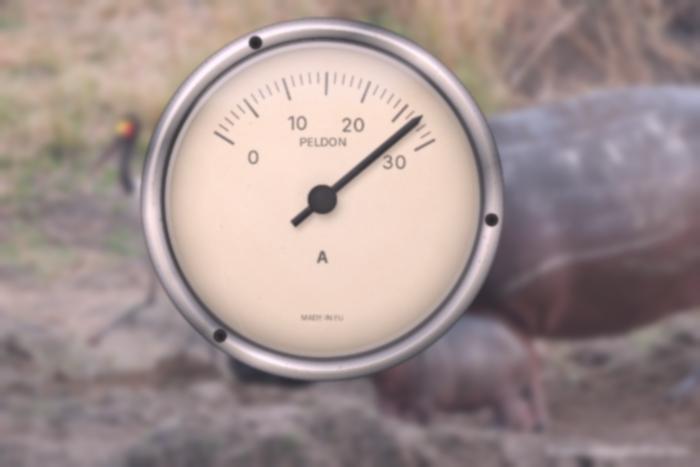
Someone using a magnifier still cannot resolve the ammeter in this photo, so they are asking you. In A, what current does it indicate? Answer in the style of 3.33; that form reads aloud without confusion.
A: 27
